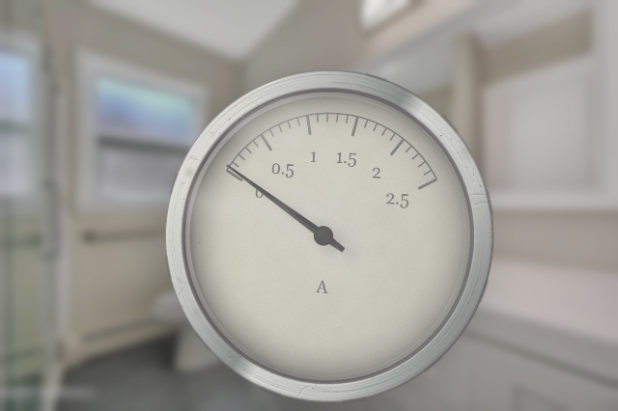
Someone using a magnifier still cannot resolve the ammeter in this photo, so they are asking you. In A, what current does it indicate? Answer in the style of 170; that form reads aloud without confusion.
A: 0.05
